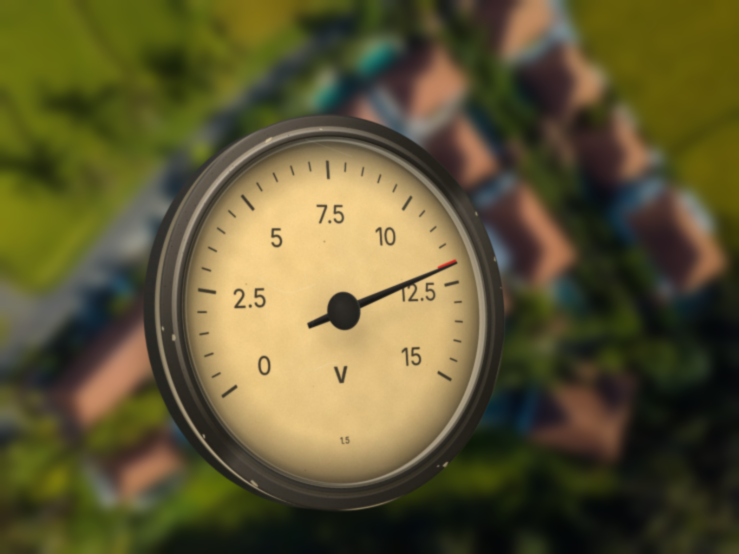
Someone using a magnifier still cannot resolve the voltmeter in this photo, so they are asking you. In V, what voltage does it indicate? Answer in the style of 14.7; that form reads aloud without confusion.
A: 12
